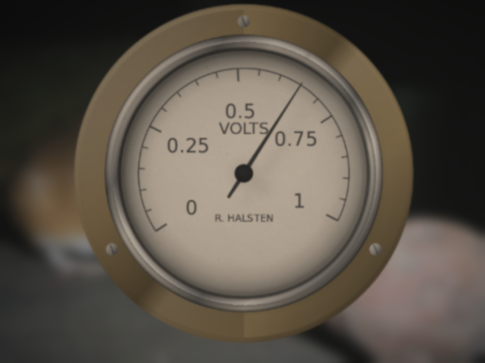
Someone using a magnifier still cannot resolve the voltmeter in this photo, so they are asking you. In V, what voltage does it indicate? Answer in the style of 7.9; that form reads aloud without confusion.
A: 0.65
